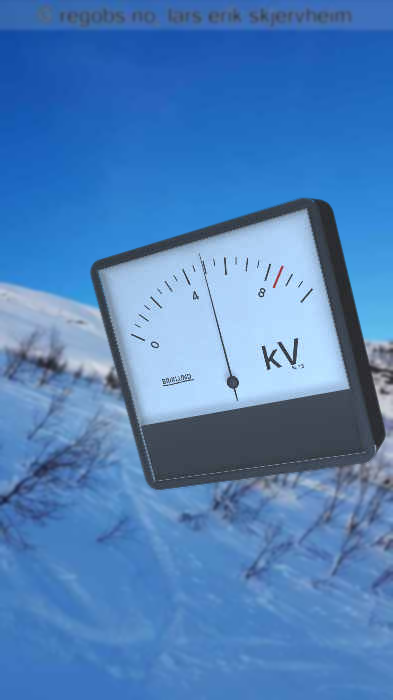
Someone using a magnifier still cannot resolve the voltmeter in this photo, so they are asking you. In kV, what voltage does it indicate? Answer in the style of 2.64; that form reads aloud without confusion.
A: 5
